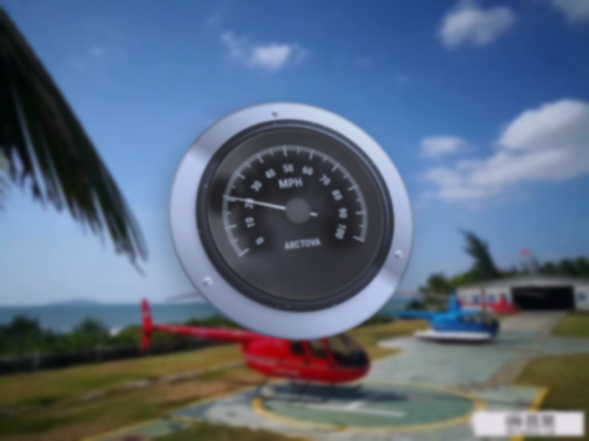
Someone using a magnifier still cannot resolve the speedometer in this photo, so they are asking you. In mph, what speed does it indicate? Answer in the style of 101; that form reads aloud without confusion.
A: 20
